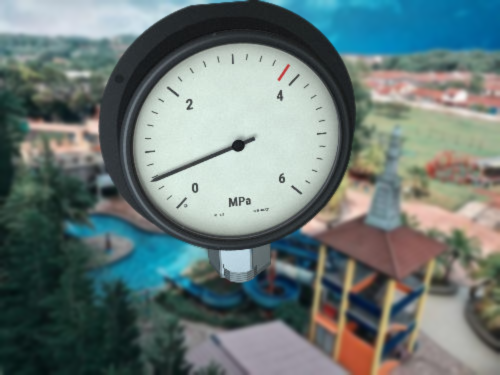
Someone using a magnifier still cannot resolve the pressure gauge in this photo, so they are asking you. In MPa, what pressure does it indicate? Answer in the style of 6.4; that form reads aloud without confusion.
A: 0.6
